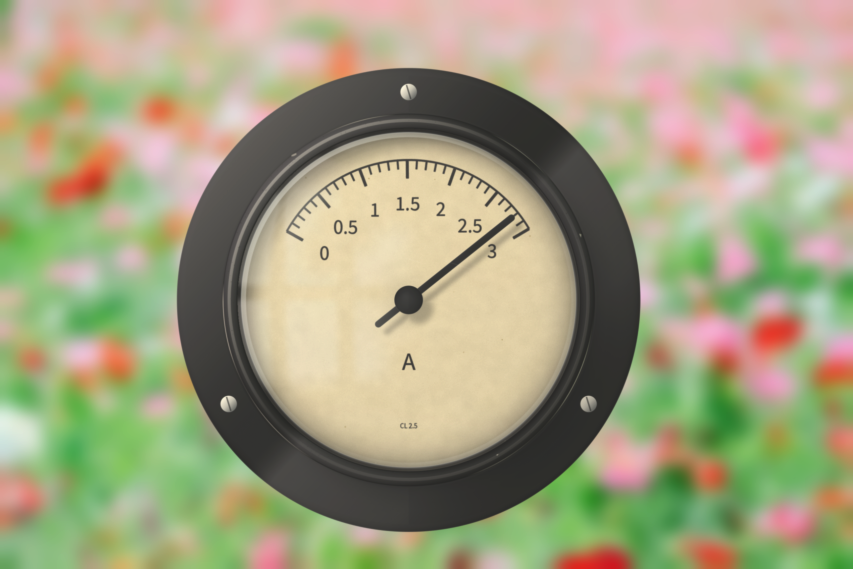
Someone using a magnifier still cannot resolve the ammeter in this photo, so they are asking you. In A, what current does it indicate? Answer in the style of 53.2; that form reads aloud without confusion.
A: 2.8
